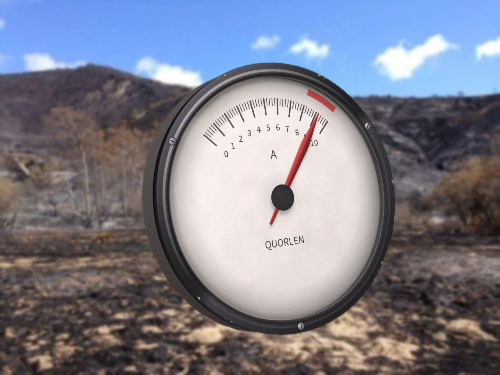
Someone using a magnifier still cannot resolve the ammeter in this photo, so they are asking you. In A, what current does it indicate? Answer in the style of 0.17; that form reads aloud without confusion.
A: 9
